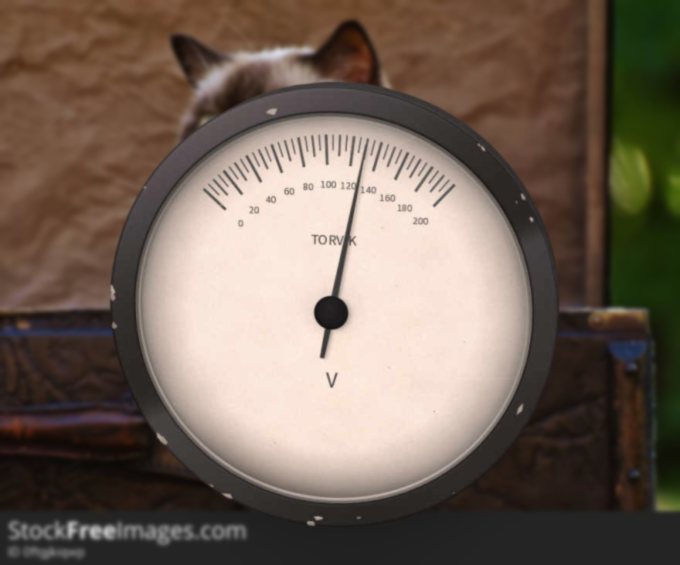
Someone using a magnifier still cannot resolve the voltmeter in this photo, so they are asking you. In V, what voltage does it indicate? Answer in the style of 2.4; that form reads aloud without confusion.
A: 130
